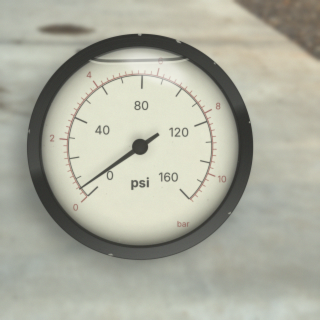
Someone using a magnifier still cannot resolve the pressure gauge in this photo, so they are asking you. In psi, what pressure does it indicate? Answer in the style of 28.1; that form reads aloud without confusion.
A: 5
